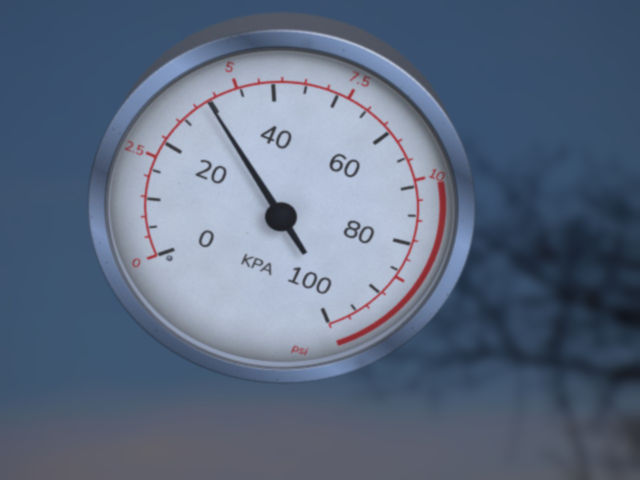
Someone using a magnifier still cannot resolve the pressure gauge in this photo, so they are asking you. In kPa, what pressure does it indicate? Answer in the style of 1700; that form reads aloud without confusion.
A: 30
